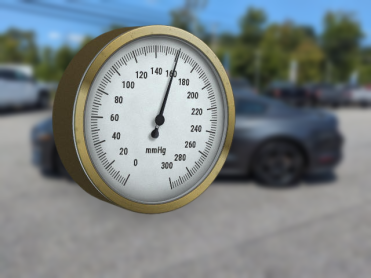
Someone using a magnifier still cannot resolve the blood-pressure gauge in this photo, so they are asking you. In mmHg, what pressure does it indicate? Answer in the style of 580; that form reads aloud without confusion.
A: 160
